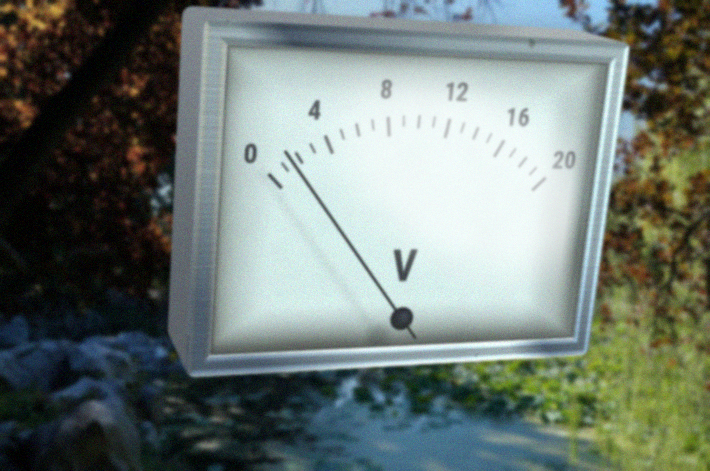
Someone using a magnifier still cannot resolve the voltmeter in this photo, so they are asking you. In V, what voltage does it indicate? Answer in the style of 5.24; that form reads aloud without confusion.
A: 1.5
